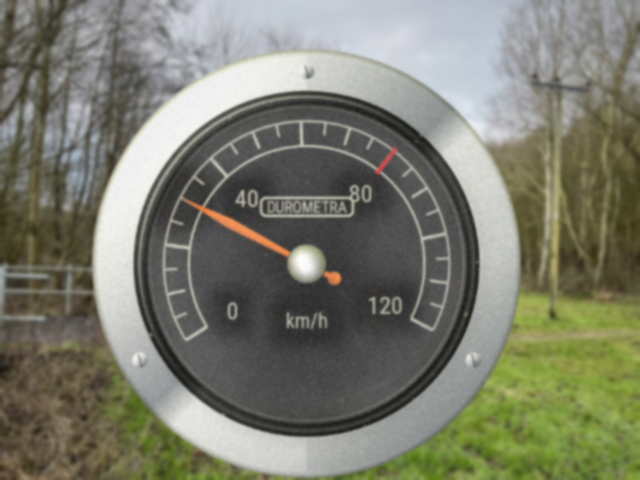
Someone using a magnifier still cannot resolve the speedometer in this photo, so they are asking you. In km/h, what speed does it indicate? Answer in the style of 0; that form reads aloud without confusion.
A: 30
